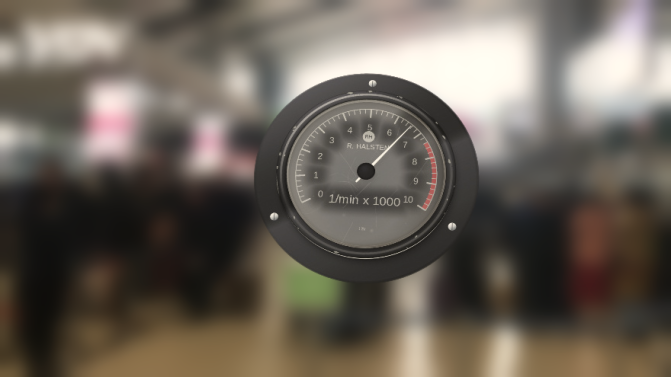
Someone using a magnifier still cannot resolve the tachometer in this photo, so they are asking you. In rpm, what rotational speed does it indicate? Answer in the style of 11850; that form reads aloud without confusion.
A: 6600
